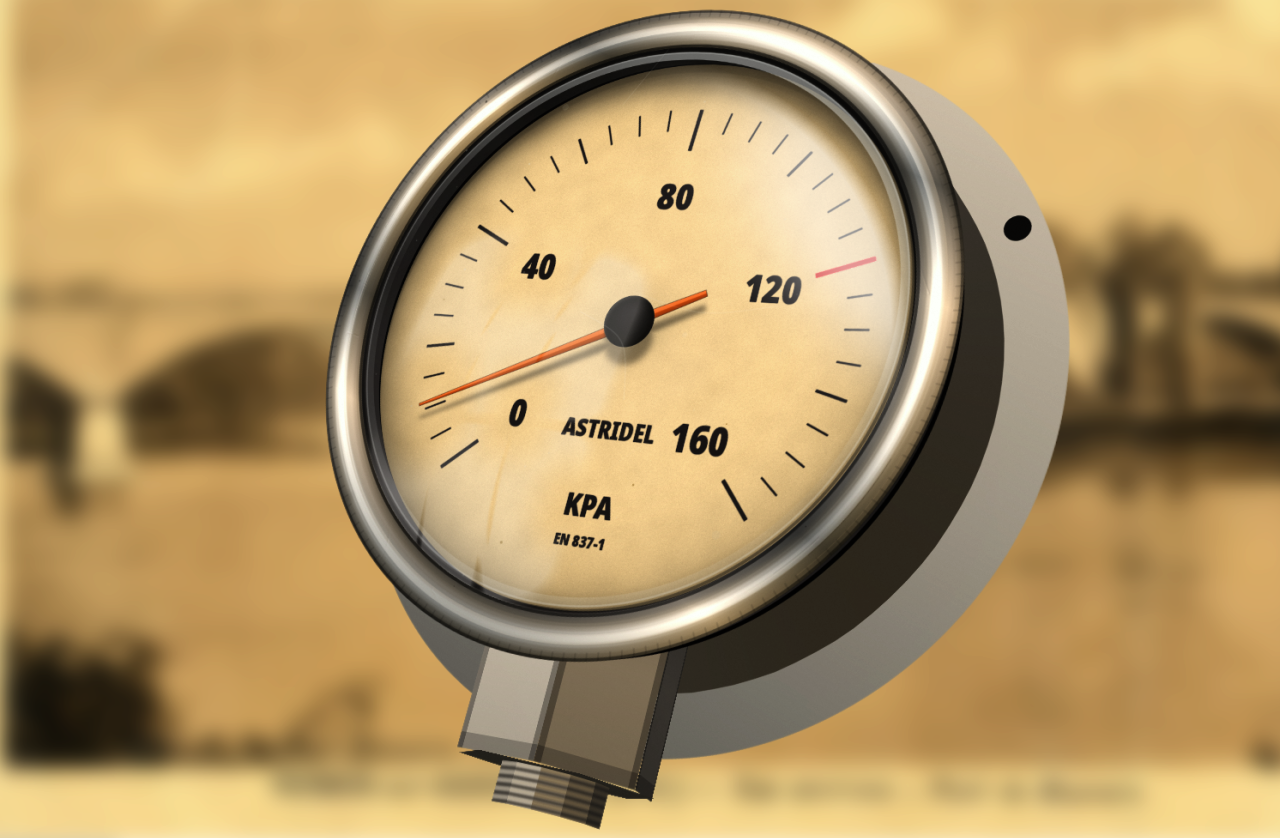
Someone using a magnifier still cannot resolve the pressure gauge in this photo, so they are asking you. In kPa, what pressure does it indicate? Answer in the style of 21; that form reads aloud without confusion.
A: 10
